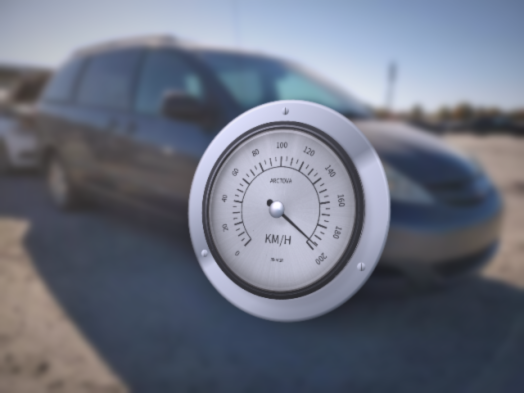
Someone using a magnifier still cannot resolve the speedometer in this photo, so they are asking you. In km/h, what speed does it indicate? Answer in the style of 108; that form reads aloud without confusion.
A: 195
